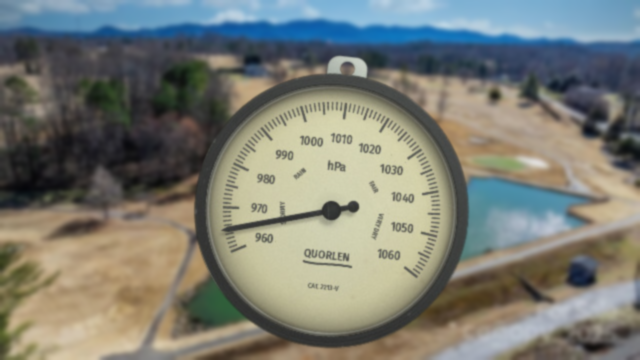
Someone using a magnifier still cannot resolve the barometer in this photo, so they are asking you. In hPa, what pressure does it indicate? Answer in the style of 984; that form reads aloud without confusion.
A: 965
